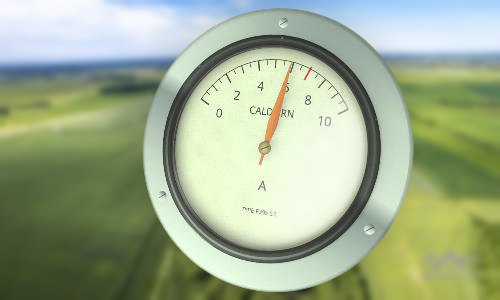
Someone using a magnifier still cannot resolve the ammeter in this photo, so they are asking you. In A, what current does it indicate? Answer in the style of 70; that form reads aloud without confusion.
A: 6
